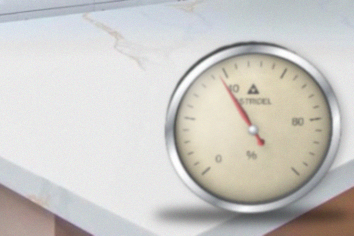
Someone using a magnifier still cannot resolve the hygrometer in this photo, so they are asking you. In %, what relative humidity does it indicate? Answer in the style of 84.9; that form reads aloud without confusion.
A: 38
